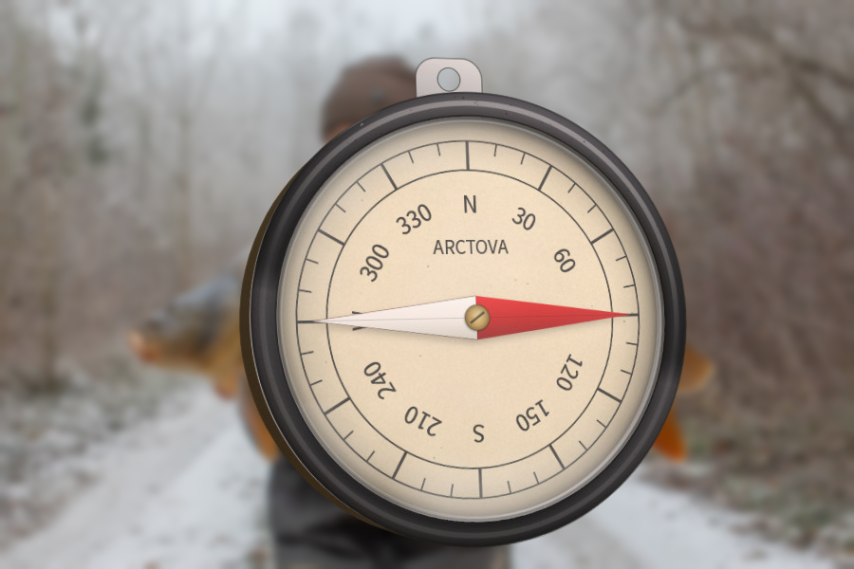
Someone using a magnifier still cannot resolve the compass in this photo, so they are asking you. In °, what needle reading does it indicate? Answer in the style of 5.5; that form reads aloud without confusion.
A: 90
